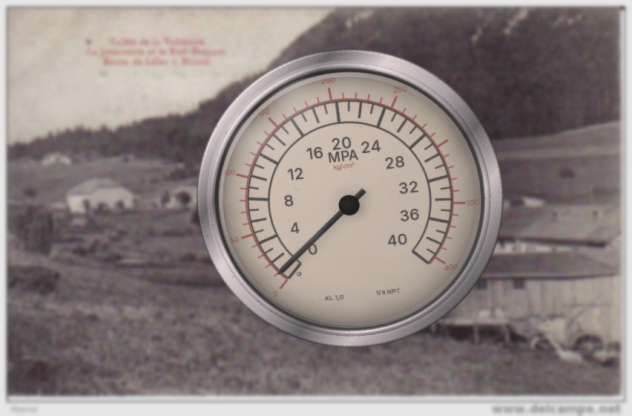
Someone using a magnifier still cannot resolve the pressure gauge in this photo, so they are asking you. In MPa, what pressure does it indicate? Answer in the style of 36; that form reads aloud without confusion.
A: 1
